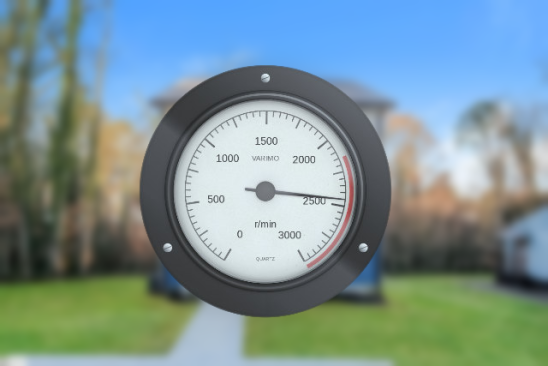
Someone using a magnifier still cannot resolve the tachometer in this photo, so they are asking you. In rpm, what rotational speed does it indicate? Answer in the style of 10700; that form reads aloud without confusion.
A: 2450
